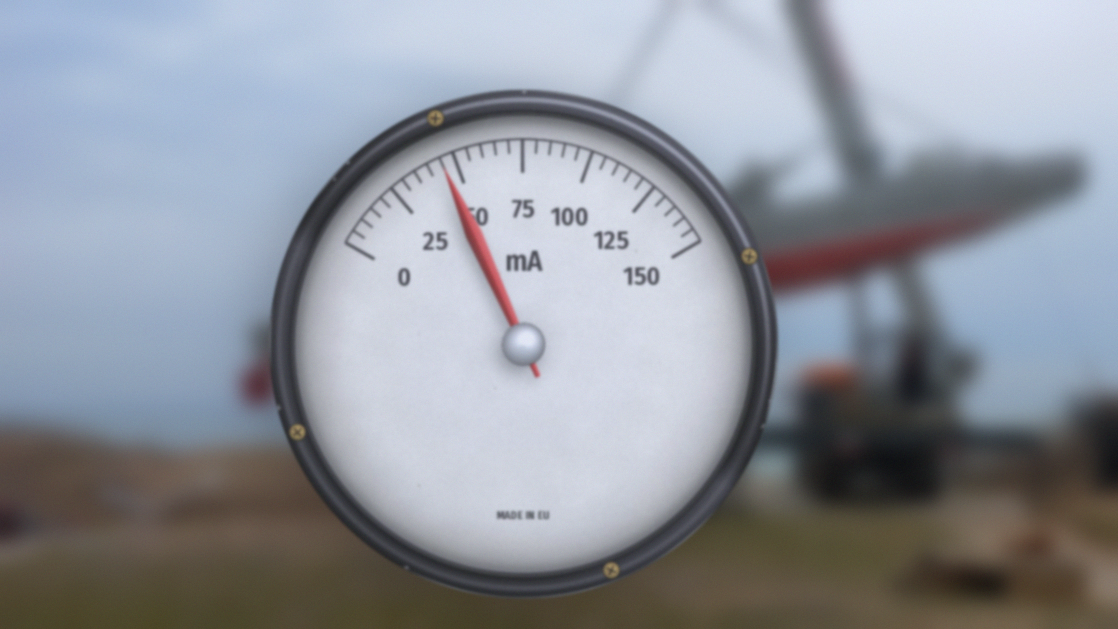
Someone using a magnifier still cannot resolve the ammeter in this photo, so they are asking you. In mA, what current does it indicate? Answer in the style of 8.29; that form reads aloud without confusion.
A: 45
